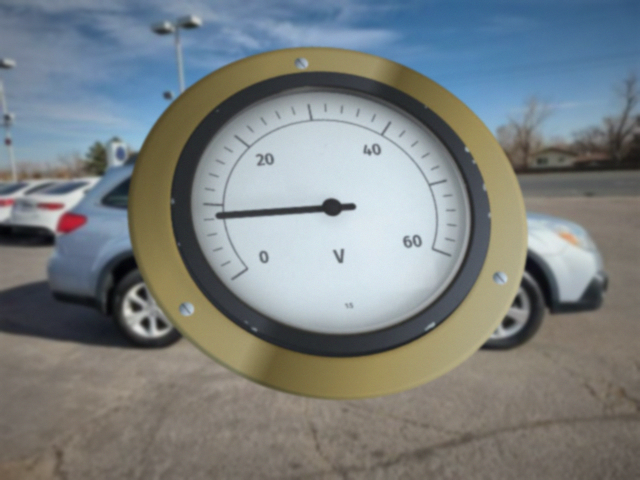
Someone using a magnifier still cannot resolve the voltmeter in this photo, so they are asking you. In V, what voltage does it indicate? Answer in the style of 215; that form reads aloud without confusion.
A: 8
